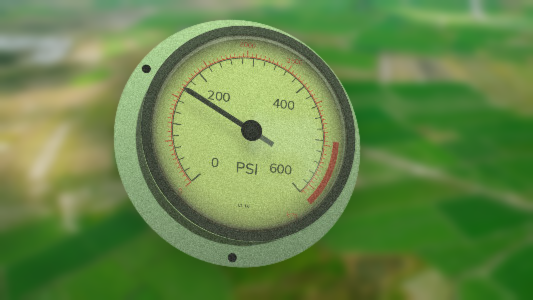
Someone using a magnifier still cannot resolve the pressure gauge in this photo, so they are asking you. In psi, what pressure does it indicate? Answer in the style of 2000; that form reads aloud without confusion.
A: 160
